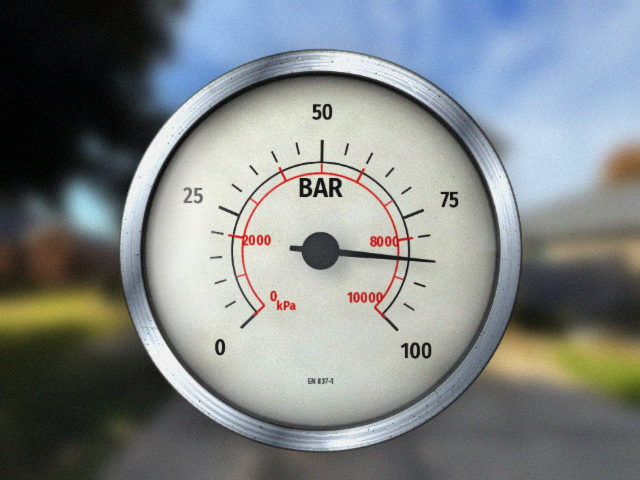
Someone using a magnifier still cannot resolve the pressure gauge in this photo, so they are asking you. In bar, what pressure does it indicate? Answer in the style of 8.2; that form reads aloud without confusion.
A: 85
